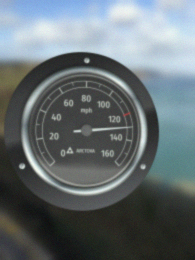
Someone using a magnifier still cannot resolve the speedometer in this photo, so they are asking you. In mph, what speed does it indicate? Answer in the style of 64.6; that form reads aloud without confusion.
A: 130
